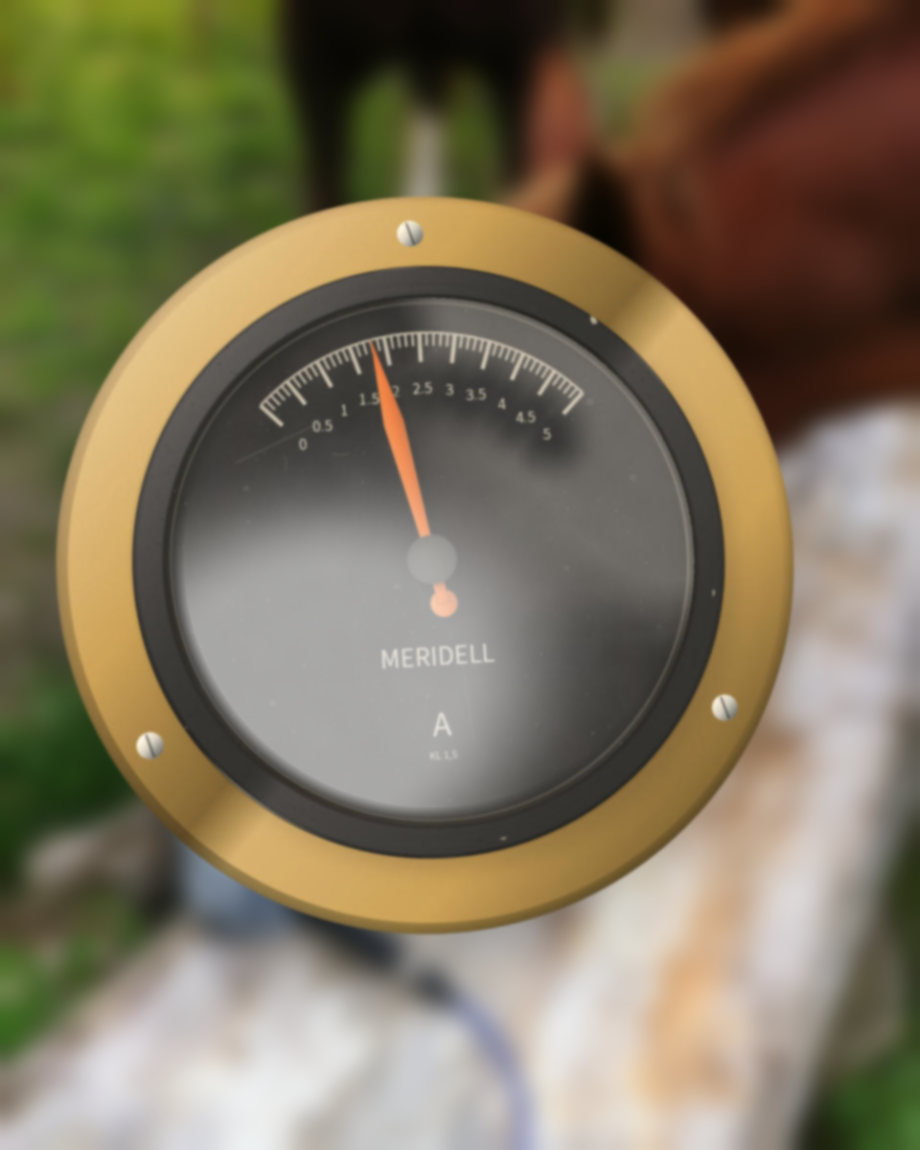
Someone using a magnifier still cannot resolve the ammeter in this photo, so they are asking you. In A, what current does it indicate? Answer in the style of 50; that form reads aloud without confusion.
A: 1.8
